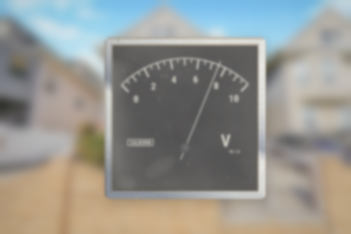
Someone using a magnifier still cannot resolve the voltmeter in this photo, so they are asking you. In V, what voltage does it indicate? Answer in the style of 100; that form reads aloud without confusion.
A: 7.5
